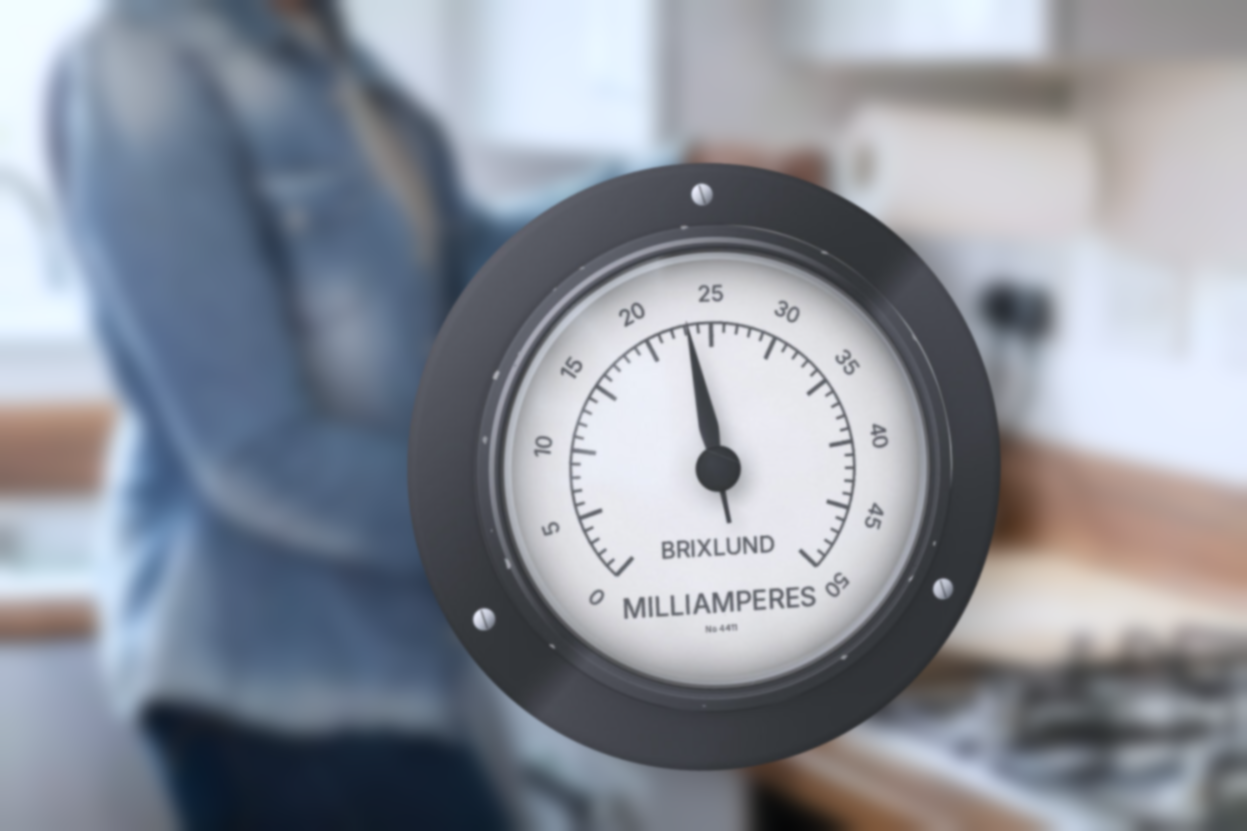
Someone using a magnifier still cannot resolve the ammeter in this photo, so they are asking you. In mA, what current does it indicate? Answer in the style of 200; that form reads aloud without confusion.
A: 23
